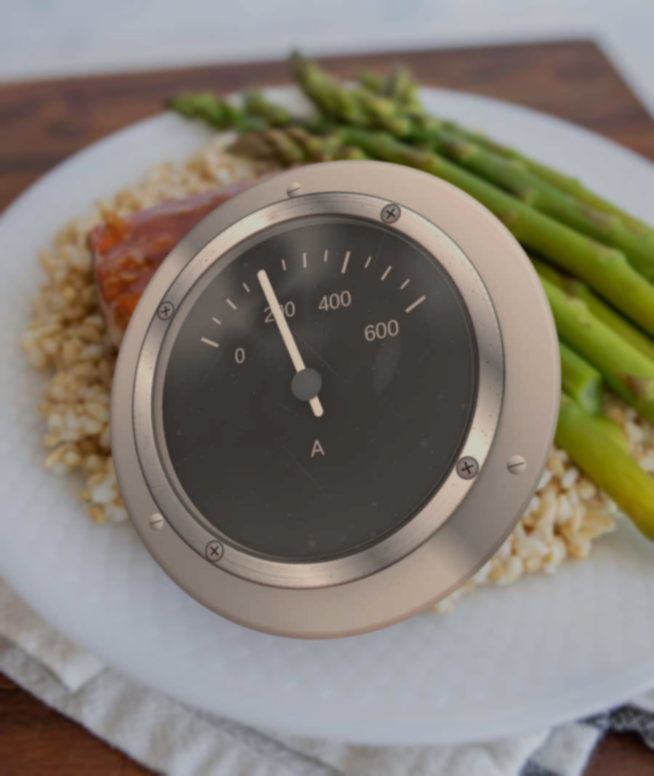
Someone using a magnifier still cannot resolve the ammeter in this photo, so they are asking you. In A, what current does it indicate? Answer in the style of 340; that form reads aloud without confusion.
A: 200
